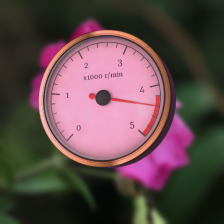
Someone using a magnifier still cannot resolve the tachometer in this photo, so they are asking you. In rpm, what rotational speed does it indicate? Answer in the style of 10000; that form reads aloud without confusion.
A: 4400
